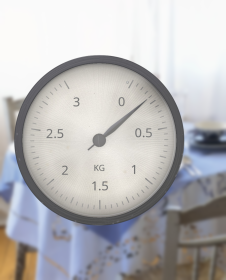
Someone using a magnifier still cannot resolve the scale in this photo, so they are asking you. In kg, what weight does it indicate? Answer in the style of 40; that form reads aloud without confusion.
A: 0.2
